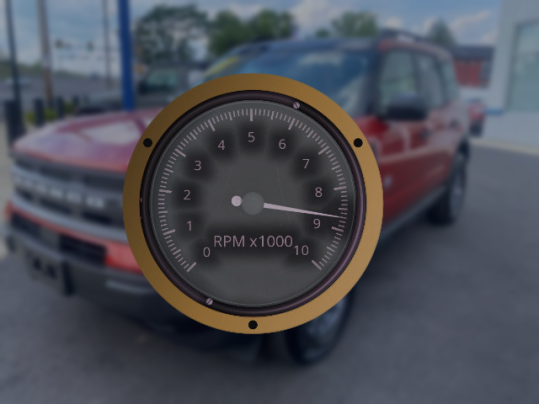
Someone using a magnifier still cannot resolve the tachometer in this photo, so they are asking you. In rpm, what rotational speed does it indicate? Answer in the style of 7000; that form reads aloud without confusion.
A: 8700
